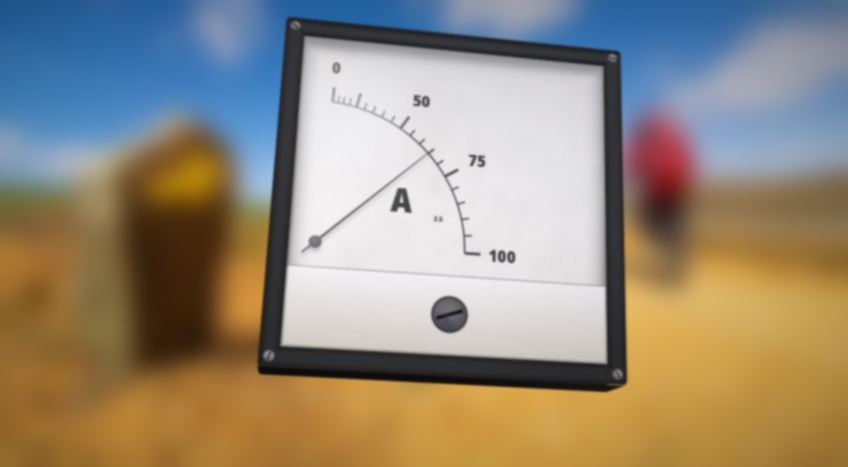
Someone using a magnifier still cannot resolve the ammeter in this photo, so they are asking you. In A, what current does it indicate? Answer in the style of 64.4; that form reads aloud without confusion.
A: 65
